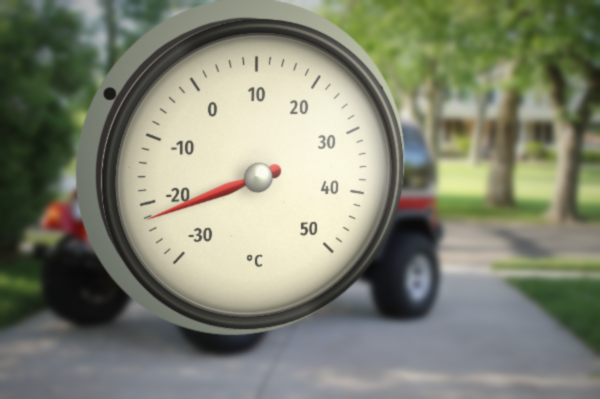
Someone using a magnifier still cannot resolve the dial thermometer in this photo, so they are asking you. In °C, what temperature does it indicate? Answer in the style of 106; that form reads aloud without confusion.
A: -22
